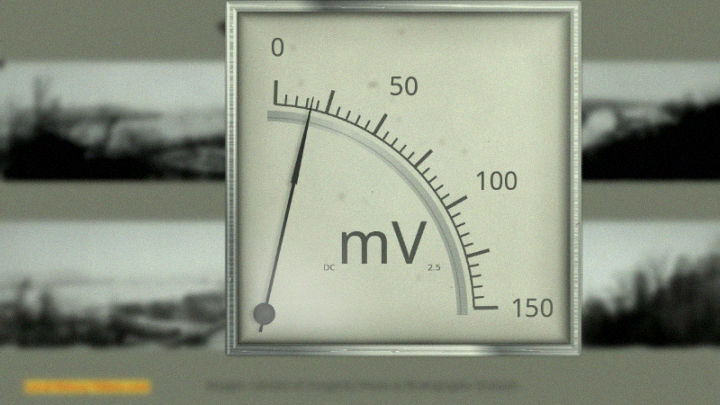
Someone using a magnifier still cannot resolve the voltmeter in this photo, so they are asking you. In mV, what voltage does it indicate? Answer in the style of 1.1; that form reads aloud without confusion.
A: 17.5
